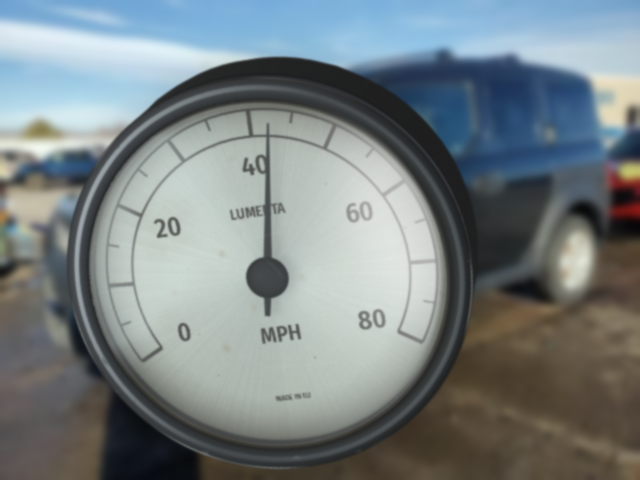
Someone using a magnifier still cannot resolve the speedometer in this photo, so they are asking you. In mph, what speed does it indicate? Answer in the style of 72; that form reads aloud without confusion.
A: 42.5
